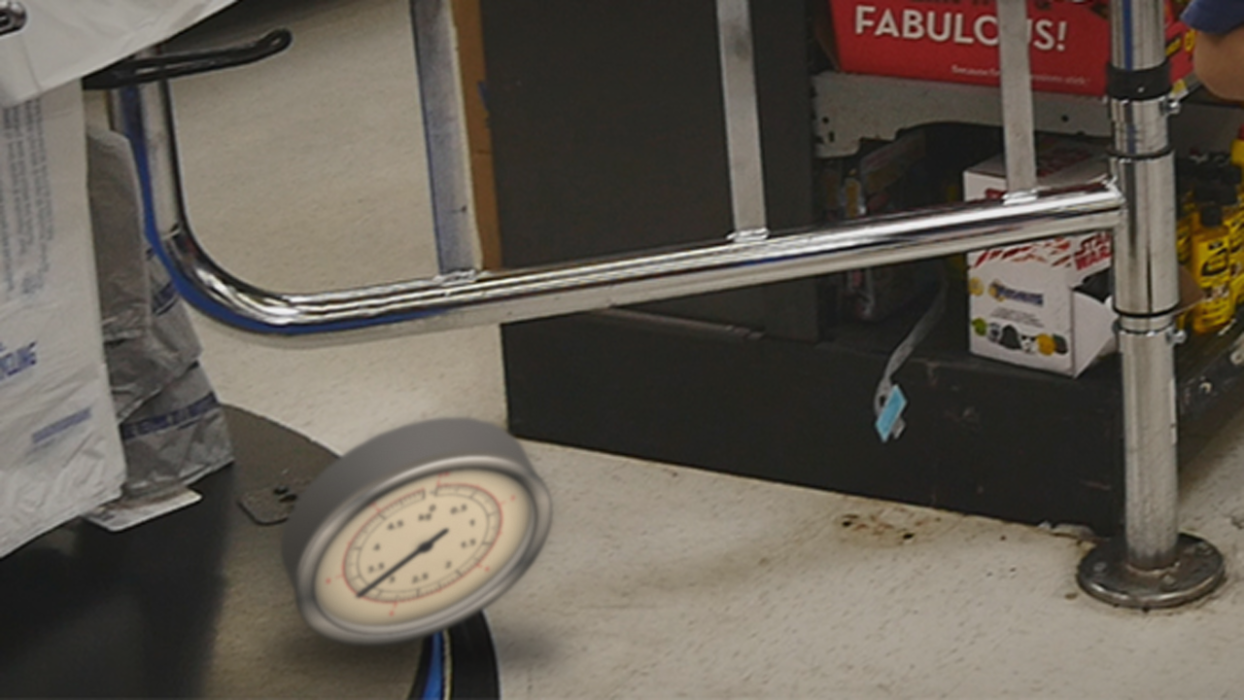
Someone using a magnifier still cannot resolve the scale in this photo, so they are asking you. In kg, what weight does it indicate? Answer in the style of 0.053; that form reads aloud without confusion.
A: 3.25
